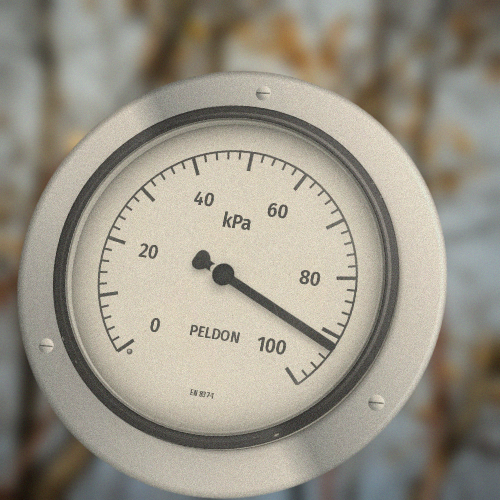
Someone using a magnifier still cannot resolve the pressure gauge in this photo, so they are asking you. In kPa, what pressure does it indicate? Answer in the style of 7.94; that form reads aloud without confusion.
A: 92
